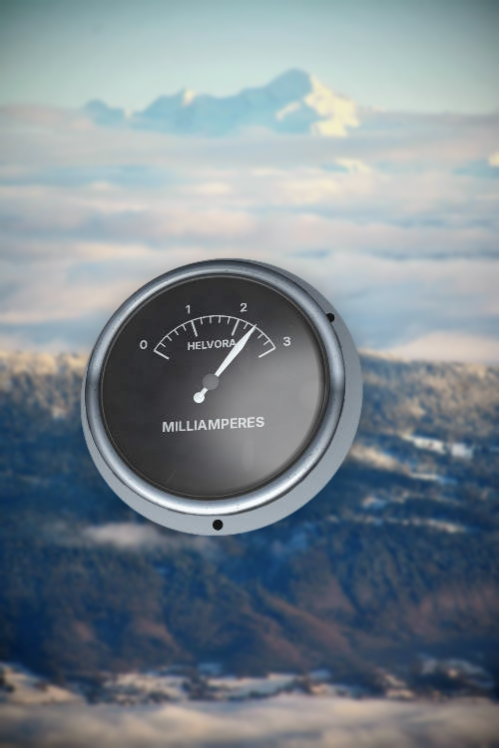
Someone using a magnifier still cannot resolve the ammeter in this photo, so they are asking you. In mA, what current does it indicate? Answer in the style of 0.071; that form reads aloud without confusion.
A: 2.4
